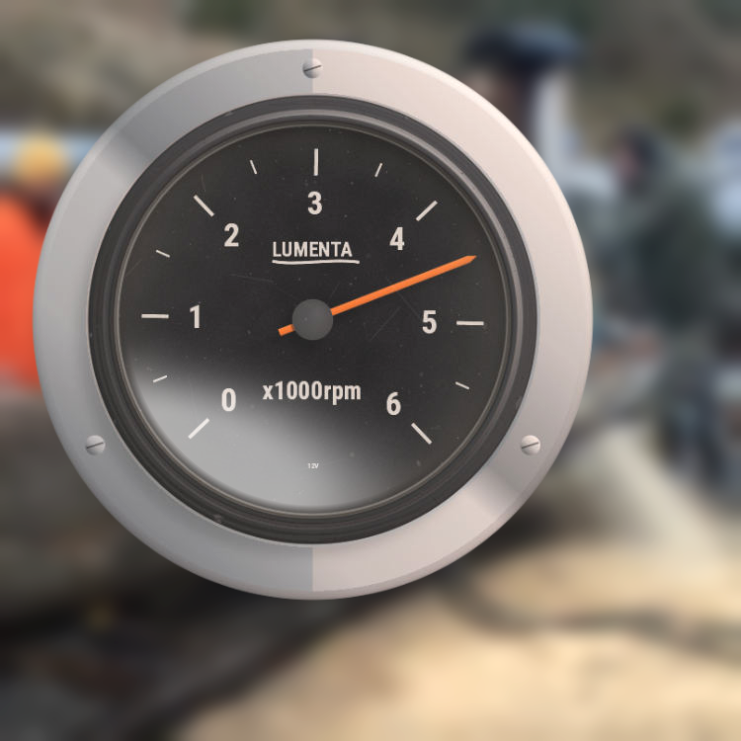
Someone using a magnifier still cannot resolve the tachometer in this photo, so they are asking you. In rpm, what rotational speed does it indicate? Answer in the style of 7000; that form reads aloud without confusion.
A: 4500
